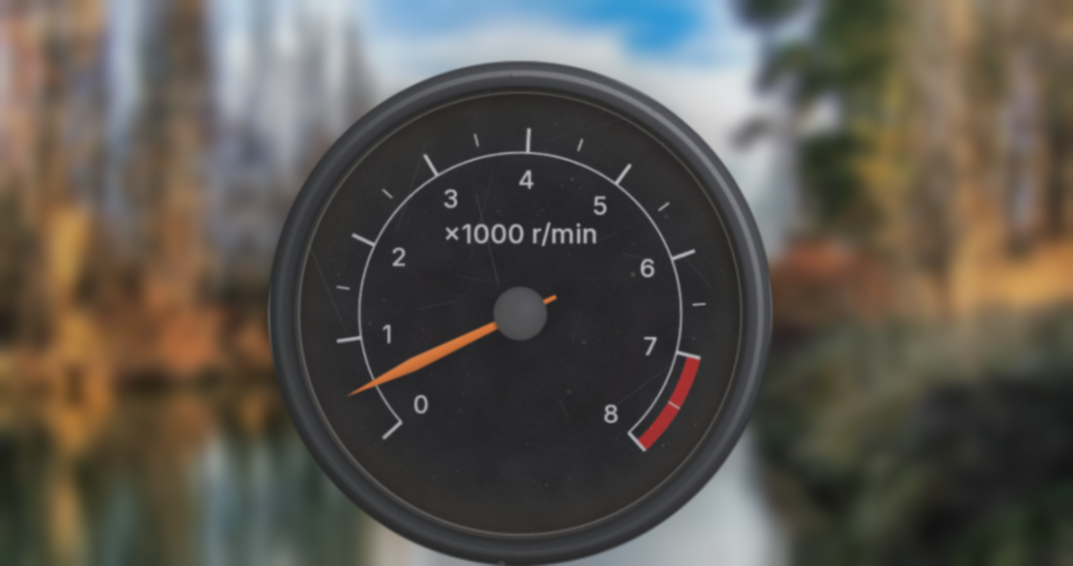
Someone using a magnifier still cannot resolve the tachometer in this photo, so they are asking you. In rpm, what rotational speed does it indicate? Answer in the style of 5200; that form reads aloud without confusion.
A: 500
